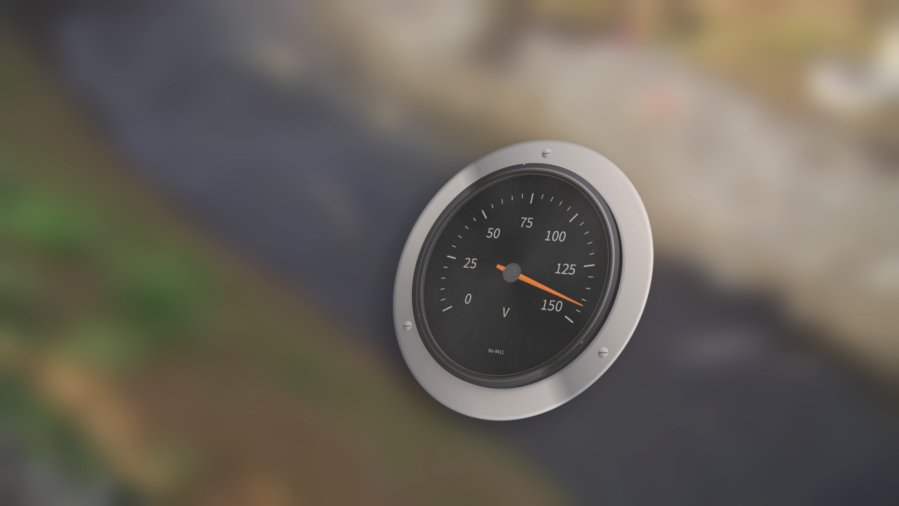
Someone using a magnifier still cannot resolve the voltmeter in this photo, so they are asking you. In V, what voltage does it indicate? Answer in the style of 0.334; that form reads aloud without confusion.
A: 142.5
